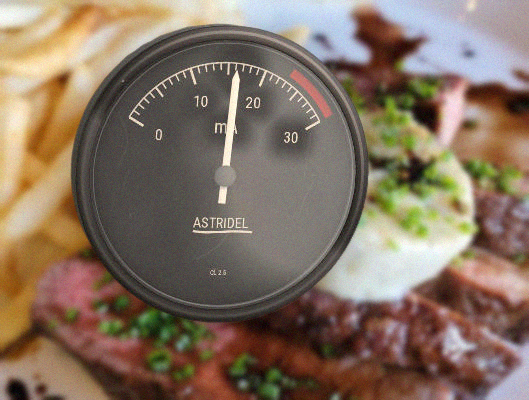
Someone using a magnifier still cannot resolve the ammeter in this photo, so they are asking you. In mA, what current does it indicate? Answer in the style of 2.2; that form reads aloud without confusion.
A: 16
